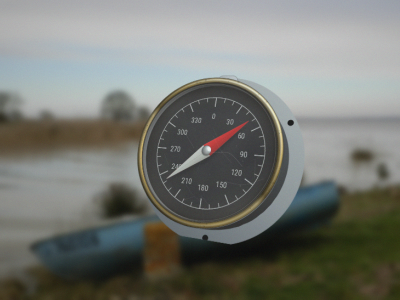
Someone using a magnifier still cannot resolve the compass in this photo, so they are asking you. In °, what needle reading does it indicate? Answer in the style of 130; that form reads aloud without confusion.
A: 50
